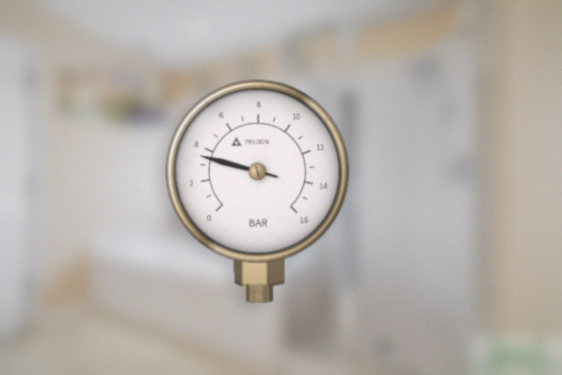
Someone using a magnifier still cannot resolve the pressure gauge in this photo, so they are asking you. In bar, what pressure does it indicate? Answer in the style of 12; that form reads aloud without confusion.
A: 3.5
